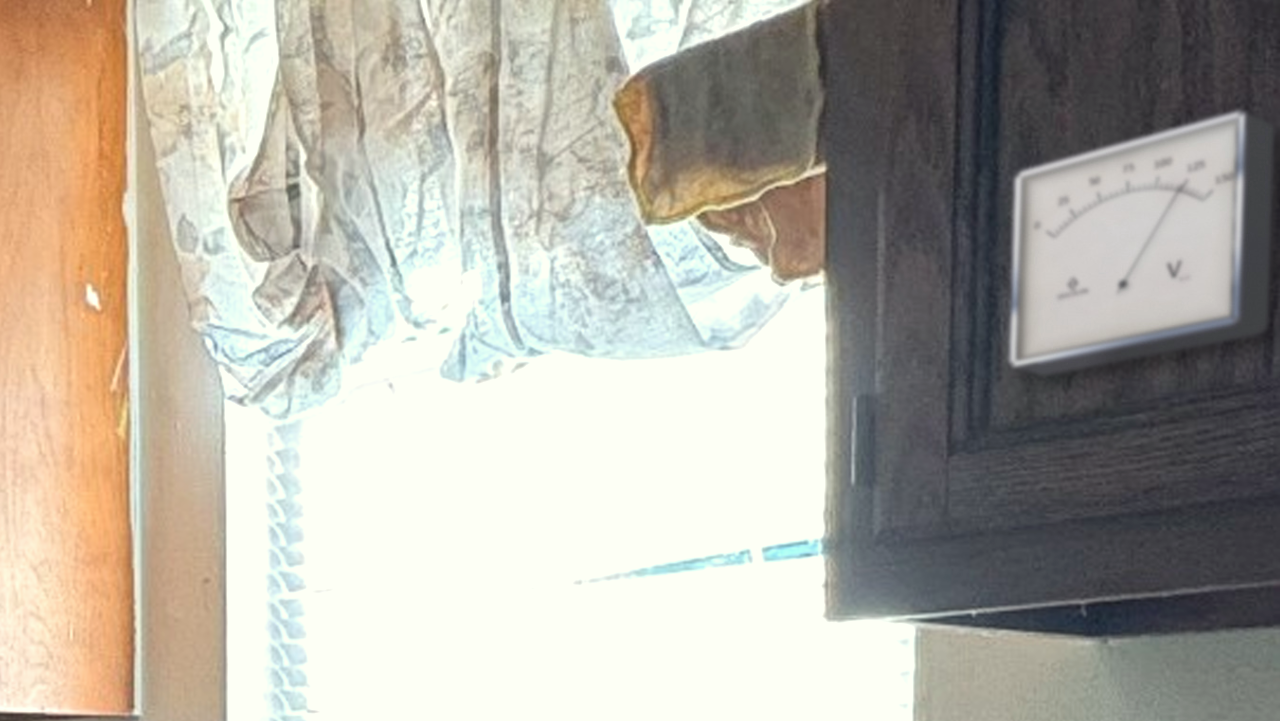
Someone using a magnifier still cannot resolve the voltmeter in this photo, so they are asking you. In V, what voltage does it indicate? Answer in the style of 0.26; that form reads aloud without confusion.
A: 125
